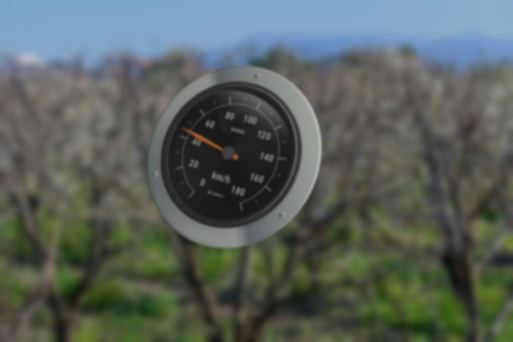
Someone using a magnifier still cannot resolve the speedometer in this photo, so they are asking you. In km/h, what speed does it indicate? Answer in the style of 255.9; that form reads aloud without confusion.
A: 45
